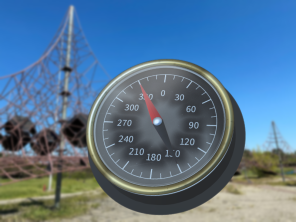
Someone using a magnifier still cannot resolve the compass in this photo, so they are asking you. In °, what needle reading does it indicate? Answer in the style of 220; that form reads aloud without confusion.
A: 330
